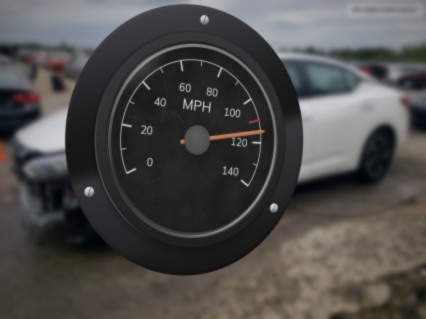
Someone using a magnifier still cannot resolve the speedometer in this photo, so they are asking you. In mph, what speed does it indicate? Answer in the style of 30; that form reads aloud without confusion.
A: 115
